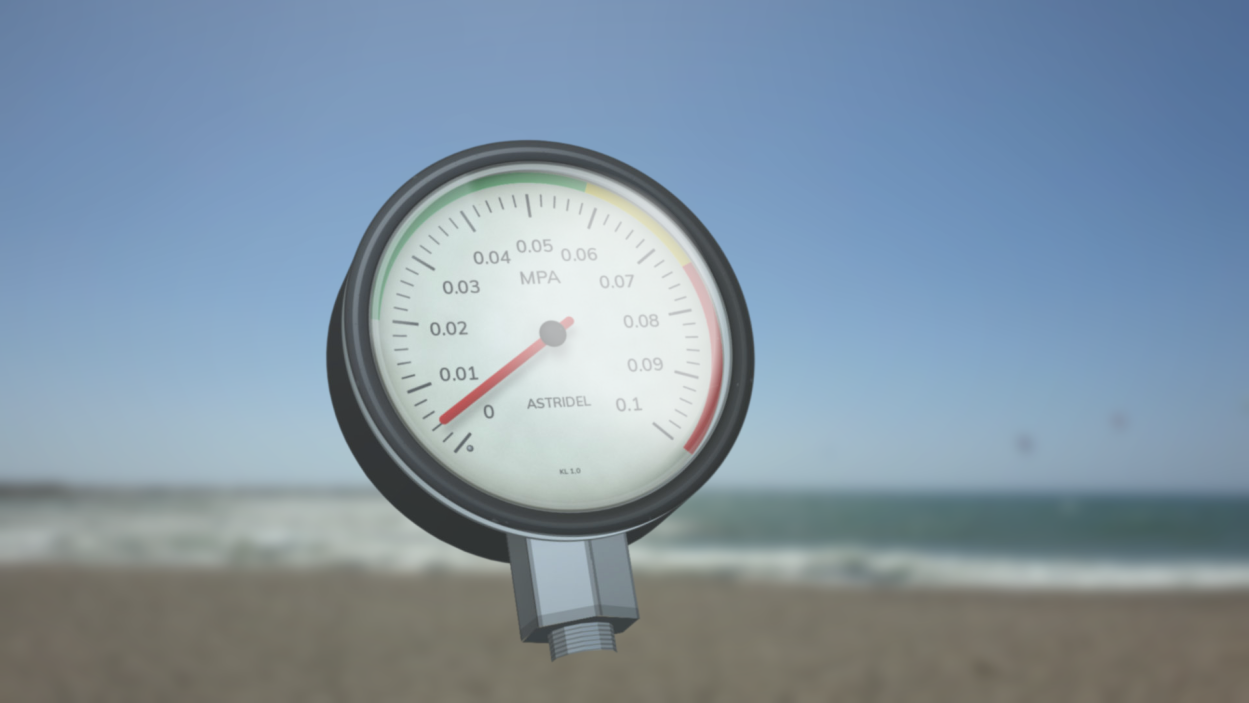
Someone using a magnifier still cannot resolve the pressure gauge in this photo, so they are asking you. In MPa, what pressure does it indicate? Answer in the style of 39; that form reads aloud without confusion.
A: 0.004
